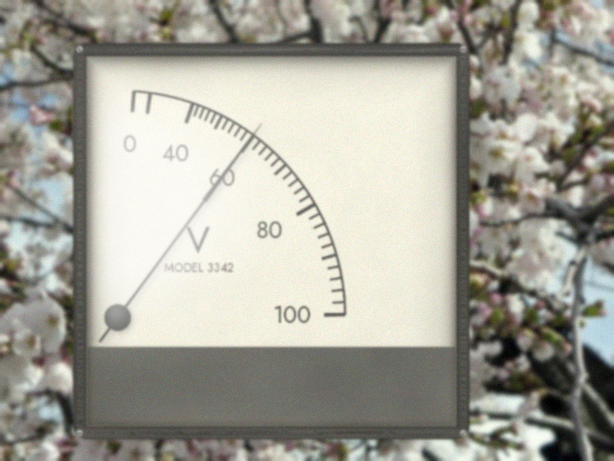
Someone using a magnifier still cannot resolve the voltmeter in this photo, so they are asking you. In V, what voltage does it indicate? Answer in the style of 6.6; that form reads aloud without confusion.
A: 60
